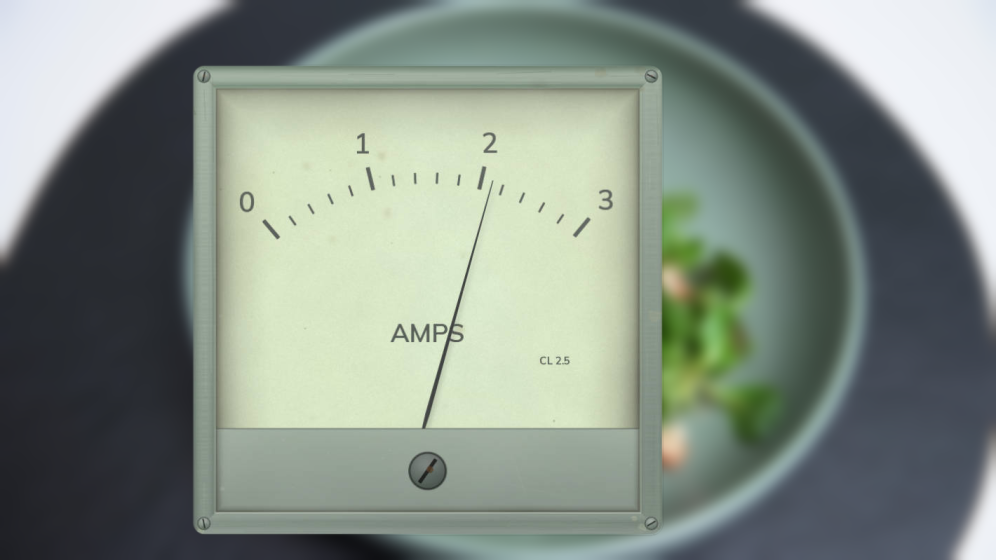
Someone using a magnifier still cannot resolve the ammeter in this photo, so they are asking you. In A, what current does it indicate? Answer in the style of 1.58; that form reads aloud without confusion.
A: 2.1
